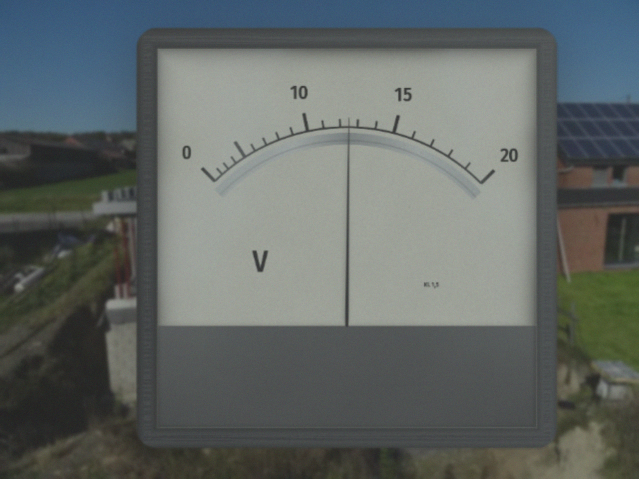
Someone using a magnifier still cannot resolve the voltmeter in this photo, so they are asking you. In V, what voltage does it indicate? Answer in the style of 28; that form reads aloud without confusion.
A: 12.5
